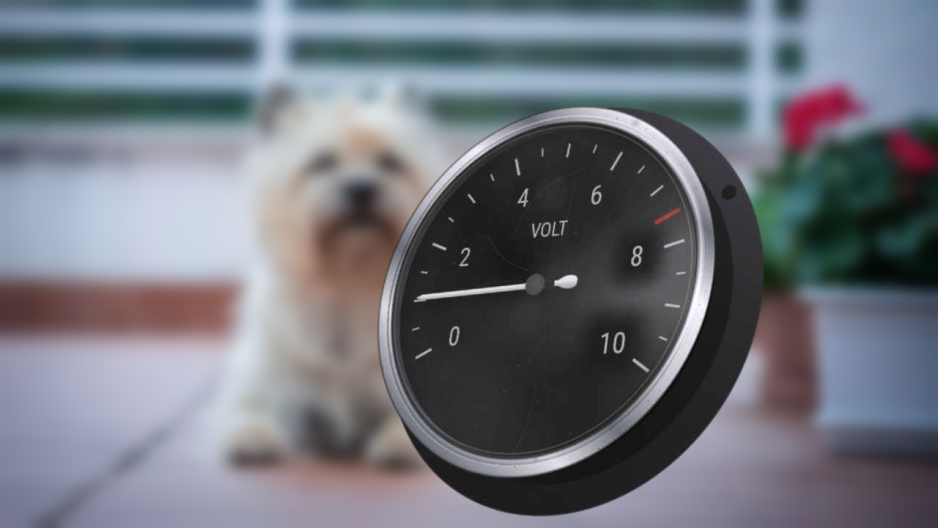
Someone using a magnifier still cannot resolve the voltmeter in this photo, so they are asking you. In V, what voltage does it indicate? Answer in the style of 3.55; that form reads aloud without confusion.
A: 1
